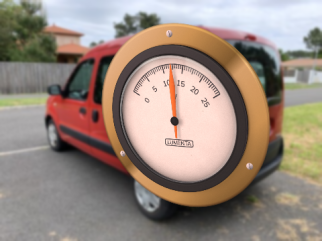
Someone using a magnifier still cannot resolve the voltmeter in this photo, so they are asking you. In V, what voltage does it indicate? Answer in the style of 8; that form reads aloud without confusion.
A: 12.5
